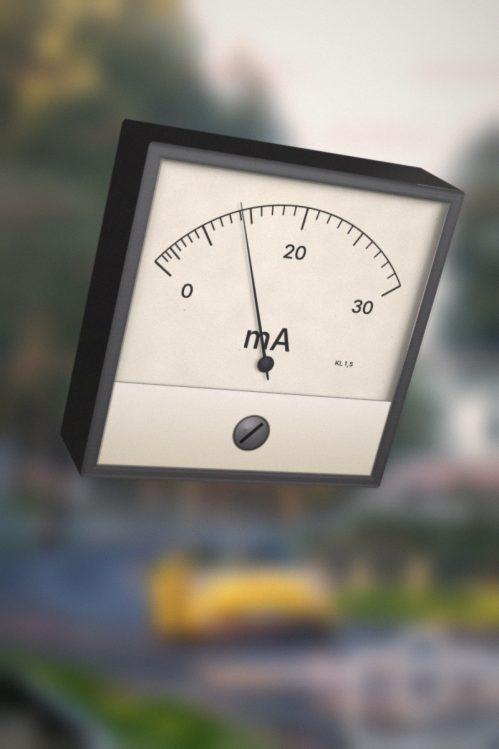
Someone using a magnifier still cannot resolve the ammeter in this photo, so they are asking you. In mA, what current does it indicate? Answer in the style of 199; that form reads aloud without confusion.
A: 14
